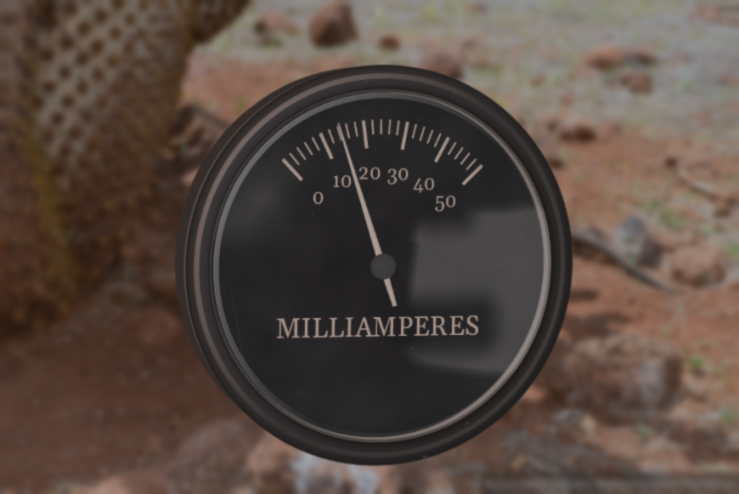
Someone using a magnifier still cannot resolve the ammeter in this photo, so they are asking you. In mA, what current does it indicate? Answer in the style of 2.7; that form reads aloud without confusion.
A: 14
